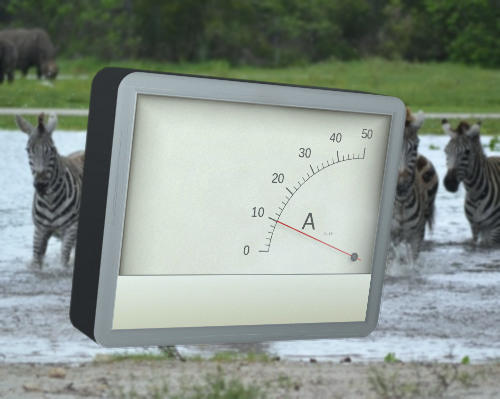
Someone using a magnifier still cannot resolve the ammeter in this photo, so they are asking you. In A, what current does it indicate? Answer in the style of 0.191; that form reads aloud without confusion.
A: 10
